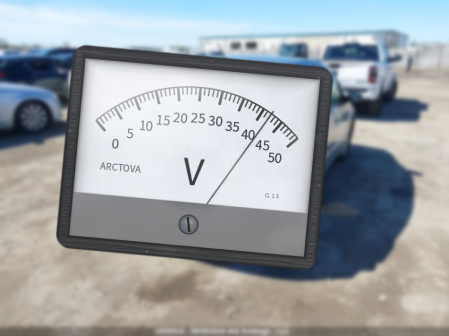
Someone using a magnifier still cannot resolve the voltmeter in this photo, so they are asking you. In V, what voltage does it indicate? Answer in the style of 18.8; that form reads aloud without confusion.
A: 42
